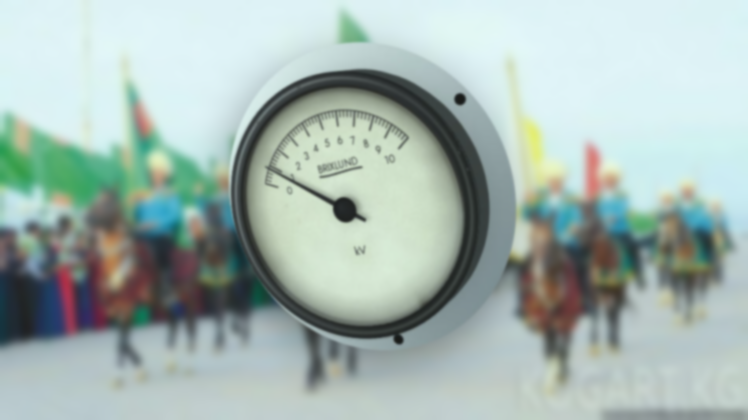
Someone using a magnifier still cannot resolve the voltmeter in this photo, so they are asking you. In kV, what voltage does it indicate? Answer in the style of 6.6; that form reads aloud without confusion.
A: 1
